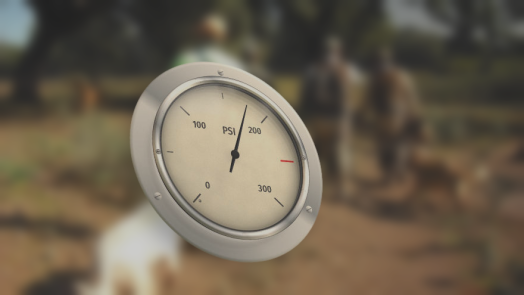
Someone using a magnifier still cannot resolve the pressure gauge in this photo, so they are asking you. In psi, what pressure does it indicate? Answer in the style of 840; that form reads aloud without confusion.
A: 175
